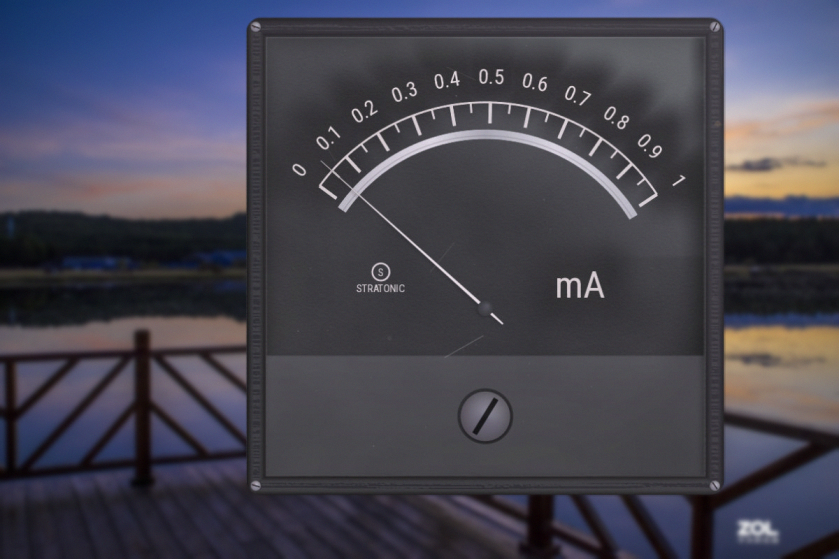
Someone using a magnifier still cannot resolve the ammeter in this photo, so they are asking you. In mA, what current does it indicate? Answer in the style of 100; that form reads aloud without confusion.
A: 0.05
